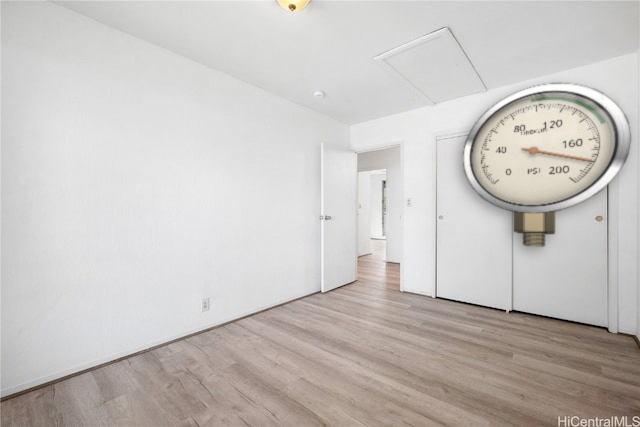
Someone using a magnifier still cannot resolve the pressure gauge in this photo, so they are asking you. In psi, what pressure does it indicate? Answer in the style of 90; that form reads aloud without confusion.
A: 180
